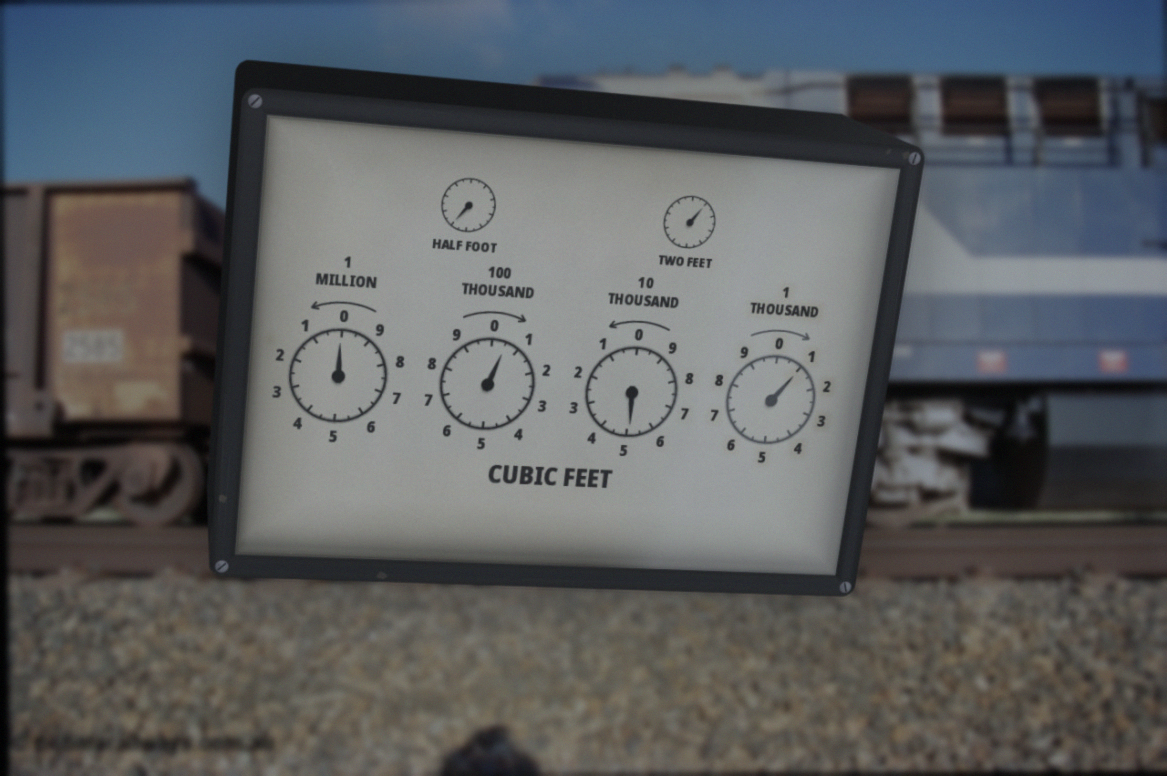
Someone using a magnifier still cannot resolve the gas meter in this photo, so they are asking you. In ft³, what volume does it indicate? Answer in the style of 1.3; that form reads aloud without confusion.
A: 5100
